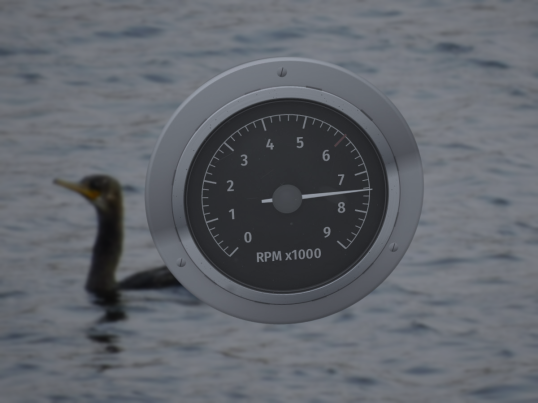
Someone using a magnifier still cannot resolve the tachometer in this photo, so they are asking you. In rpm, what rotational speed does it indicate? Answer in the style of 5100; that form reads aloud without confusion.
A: 7400
